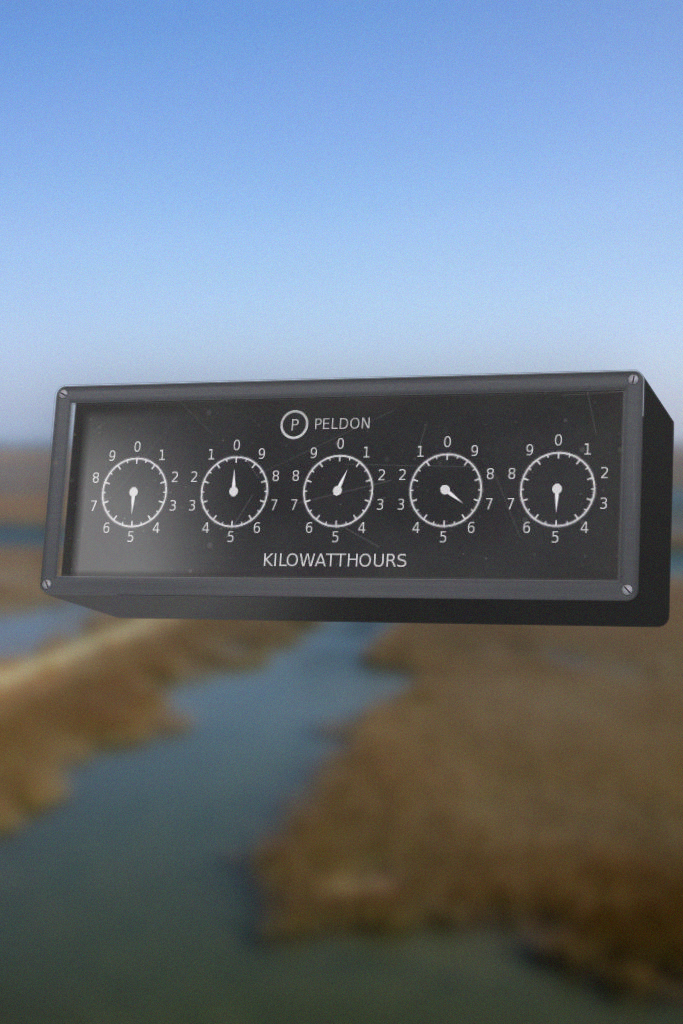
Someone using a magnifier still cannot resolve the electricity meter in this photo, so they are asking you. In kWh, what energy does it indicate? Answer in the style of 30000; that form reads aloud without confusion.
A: 50065
